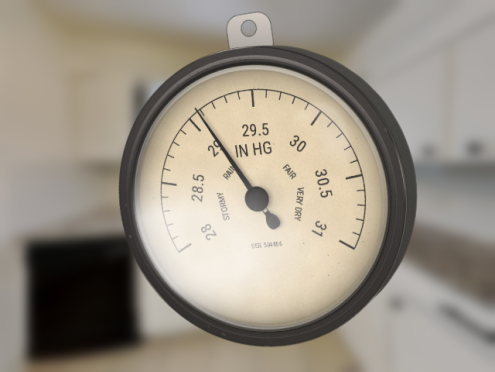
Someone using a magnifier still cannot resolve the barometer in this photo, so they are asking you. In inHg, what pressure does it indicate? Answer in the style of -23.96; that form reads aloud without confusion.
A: 29.1
